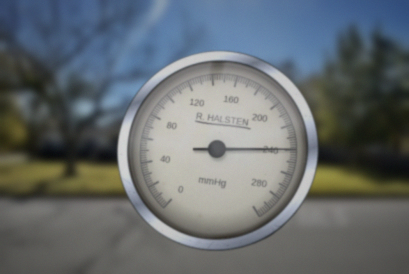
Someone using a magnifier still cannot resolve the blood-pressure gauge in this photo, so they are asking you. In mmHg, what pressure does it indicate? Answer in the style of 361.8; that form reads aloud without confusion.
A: 240
